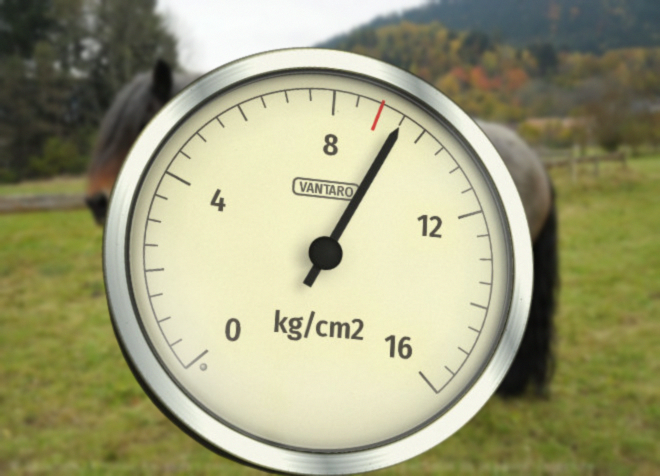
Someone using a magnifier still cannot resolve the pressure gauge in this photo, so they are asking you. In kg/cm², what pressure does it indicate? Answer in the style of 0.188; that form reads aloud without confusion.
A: 9.5
